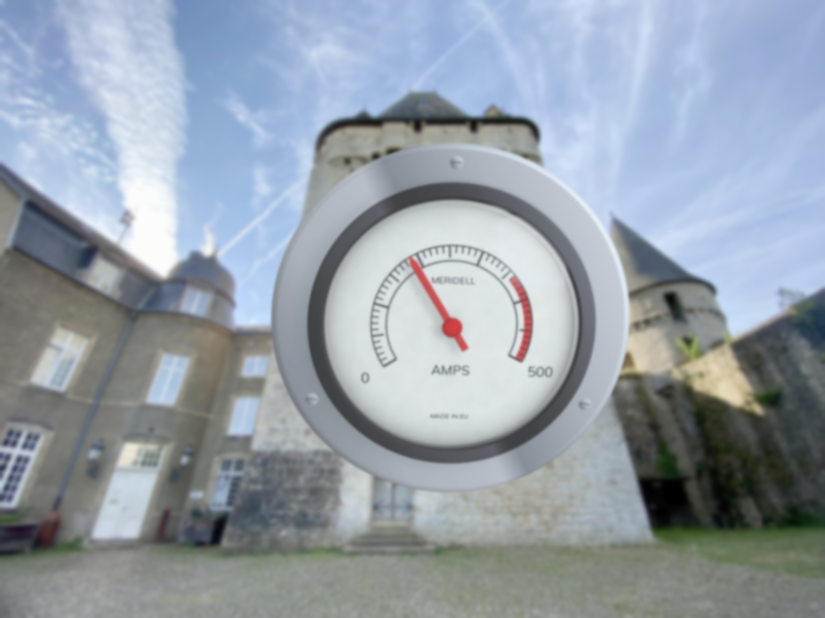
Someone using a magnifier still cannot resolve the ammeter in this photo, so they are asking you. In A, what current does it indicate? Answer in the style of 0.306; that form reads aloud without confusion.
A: 190
